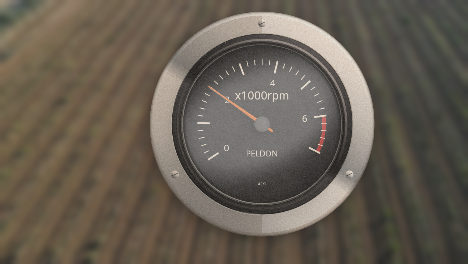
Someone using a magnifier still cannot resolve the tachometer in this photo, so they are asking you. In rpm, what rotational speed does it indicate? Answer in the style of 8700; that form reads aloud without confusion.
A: 2000
